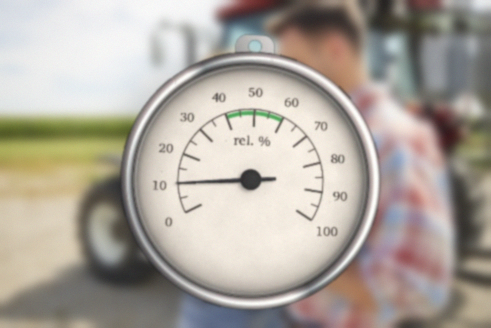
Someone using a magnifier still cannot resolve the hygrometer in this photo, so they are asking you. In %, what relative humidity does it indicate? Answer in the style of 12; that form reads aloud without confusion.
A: 10
